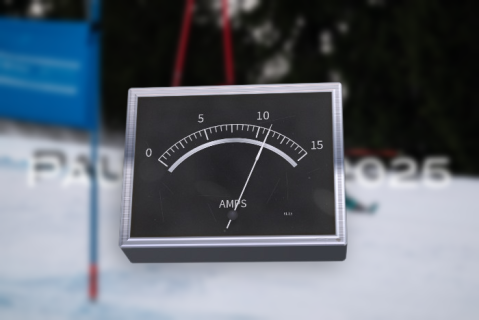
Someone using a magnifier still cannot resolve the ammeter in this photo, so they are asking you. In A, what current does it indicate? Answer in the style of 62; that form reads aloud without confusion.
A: 11
